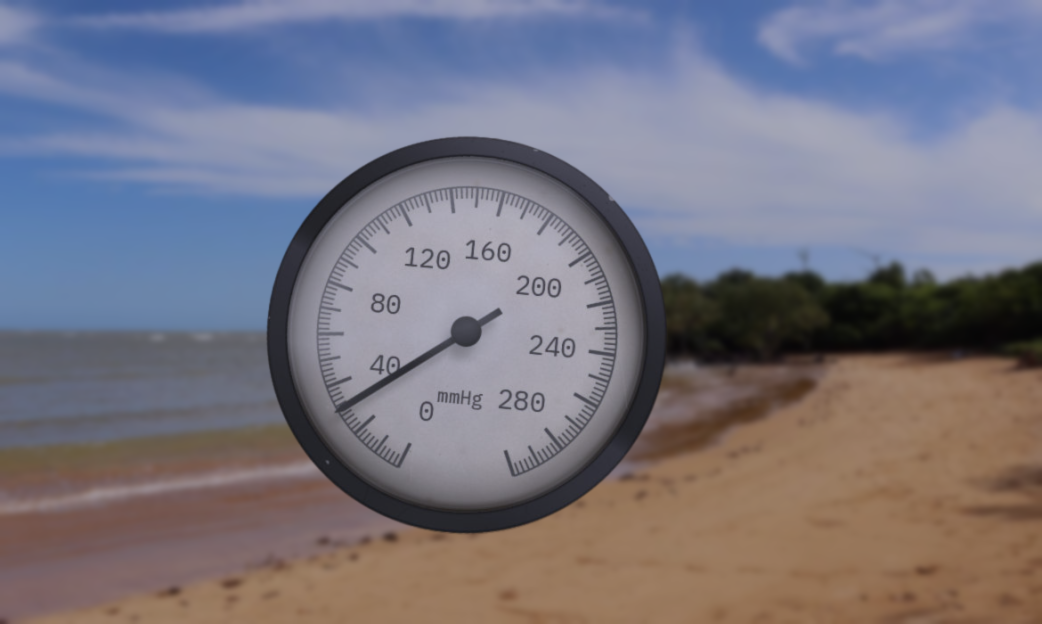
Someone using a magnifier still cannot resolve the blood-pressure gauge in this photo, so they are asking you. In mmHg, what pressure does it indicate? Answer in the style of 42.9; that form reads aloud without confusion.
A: 30
